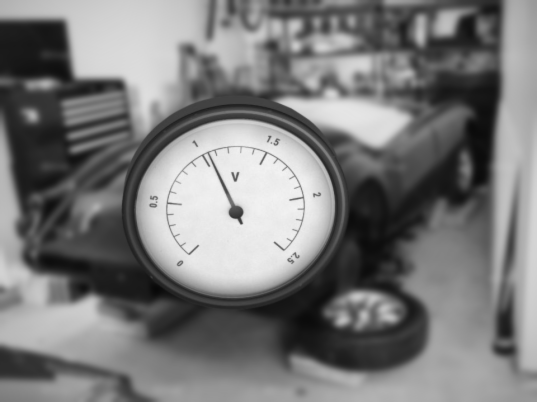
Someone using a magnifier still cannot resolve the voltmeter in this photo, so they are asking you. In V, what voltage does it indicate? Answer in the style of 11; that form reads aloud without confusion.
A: 1.05
